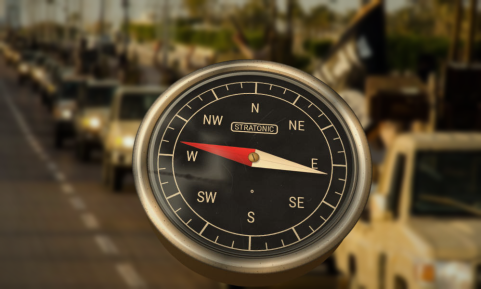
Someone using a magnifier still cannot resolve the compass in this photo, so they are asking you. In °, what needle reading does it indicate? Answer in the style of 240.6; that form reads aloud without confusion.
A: 280
